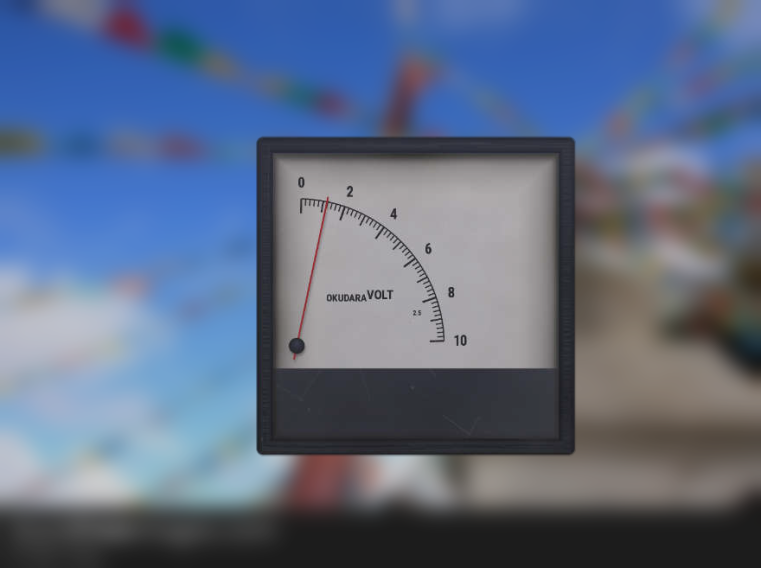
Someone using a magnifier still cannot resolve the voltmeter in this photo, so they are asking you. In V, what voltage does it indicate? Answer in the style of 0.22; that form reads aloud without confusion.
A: 1.2
